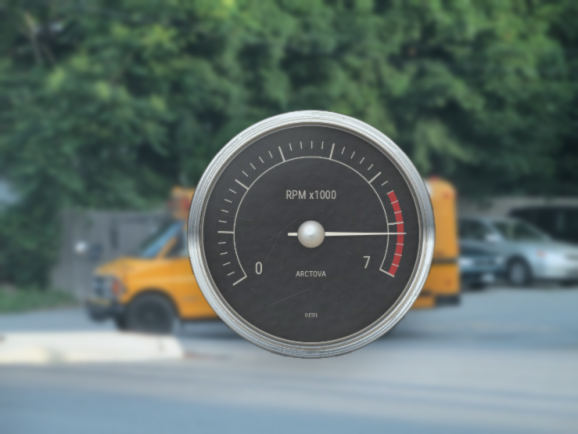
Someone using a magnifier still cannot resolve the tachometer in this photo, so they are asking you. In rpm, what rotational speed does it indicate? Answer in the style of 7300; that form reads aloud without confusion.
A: 6200
